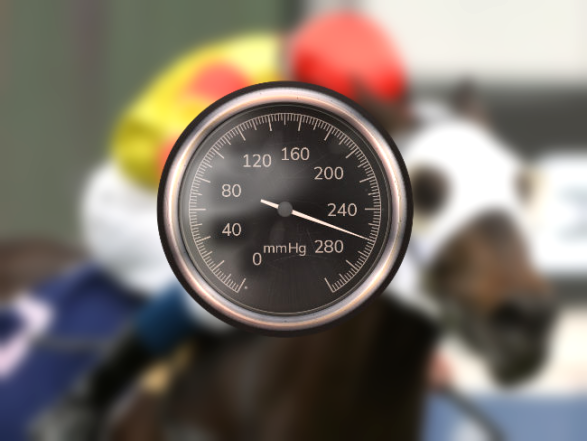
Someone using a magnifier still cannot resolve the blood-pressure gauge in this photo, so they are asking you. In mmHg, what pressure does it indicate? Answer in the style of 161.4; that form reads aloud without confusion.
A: 260
